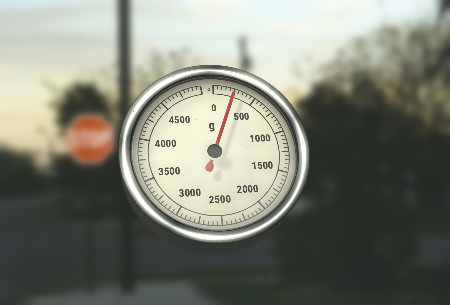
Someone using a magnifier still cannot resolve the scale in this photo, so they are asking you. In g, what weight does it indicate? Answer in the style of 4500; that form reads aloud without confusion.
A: 250
